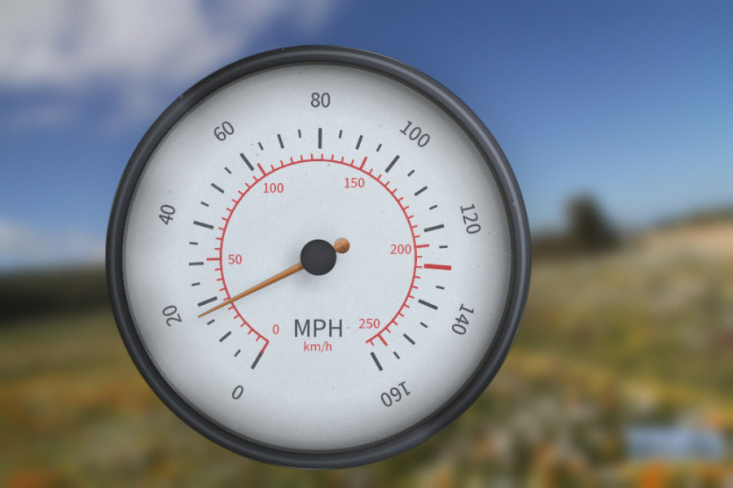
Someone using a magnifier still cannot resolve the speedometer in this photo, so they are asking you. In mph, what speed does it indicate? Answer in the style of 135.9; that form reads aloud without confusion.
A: 17.5
